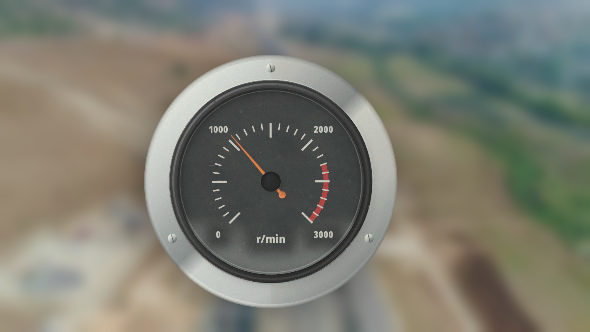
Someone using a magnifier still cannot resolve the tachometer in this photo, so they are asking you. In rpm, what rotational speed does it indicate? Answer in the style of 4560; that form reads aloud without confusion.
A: 1050
